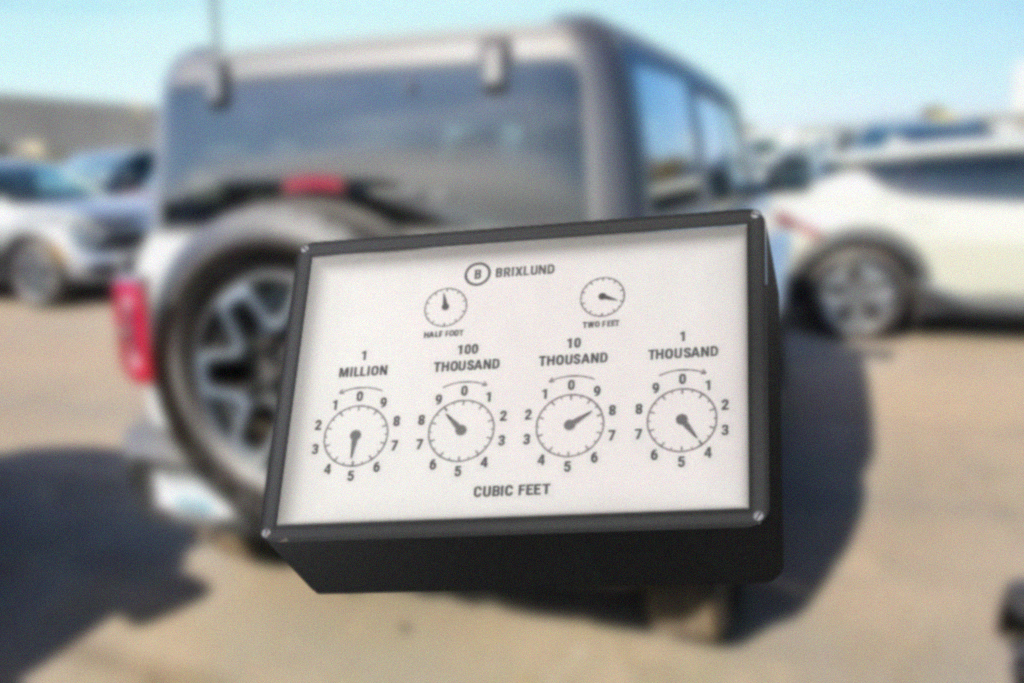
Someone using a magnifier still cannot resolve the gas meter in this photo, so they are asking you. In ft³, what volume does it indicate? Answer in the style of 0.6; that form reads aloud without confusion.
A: 488400
